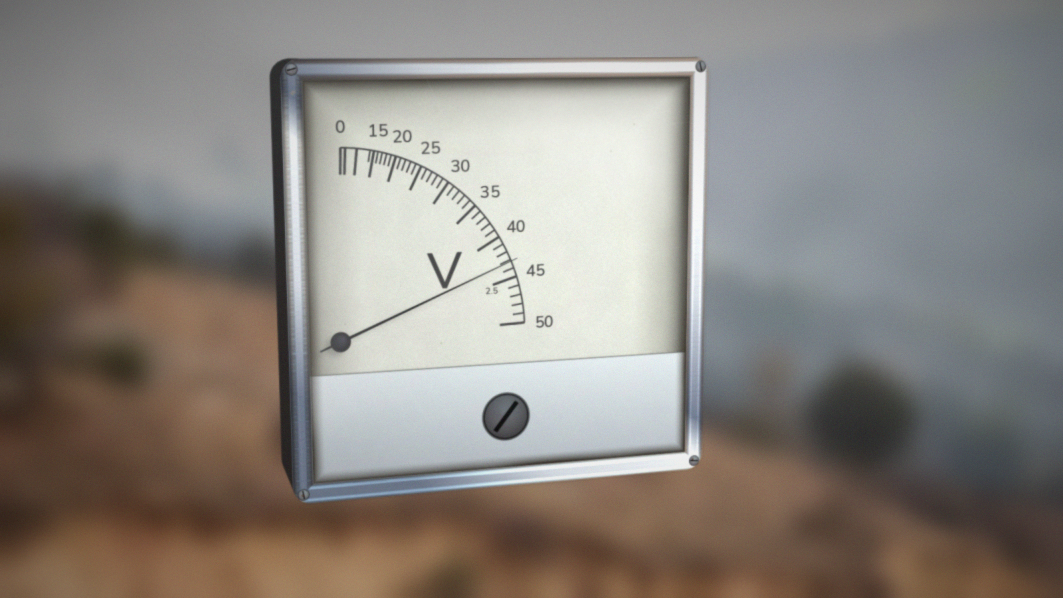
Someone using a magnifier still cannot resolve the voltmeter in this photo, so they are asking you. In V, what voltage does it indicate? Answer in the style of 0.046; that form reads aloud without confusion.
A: 43
